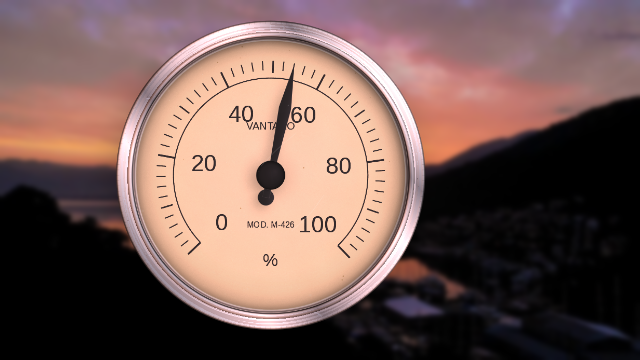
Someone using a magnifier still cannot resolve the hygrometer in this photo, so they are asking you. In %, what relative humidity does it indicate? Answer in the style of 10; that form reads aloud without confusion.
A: 54
